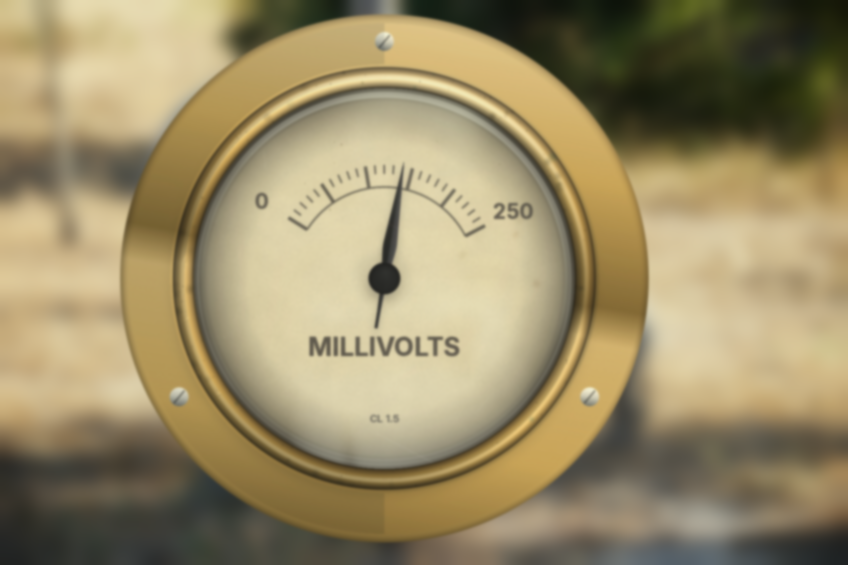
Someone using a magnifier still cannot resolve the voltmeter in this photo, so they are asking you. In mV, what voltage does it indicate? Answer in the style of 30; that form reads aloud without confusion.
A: 140
